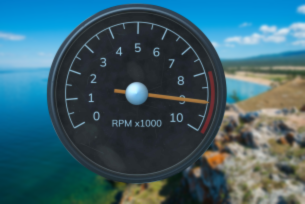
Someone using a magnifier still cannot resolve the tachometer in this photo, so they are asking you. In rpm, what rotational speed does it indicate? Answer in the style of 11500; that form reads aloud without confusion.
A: 9000
